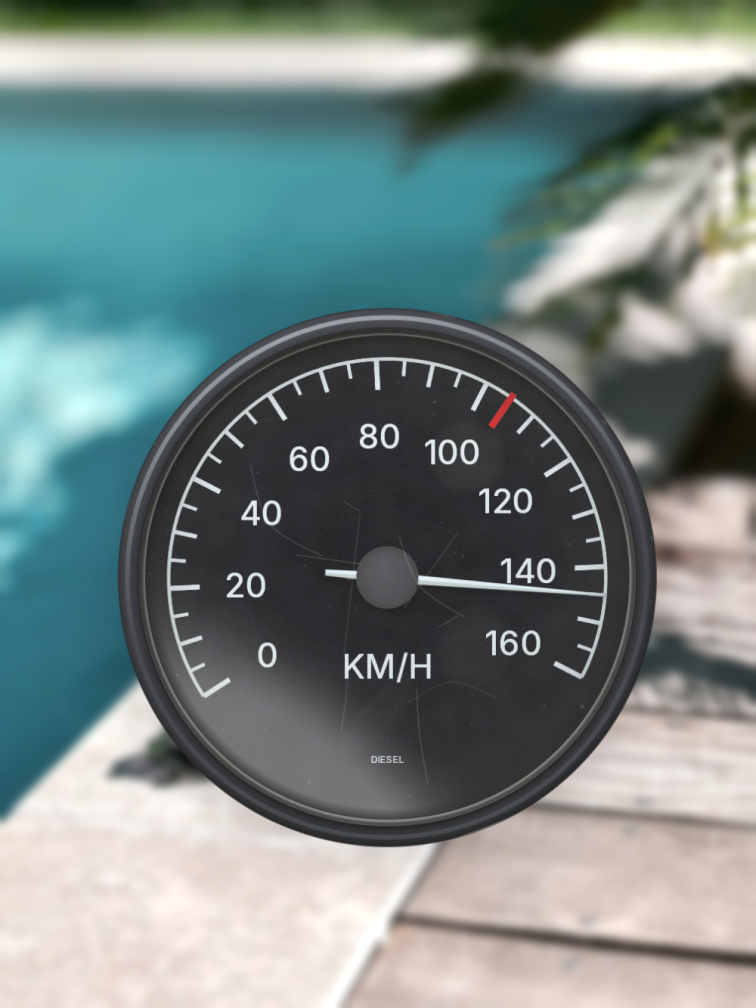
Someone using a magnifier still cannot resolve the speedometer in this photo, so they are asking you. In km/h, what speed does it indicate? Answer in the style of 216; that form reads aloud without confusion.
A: 145
